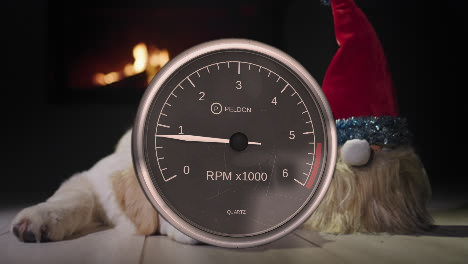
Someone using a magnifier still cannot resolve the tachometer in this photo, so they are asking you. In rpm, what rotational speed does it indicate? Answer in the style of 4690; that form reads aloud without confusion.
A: 800
